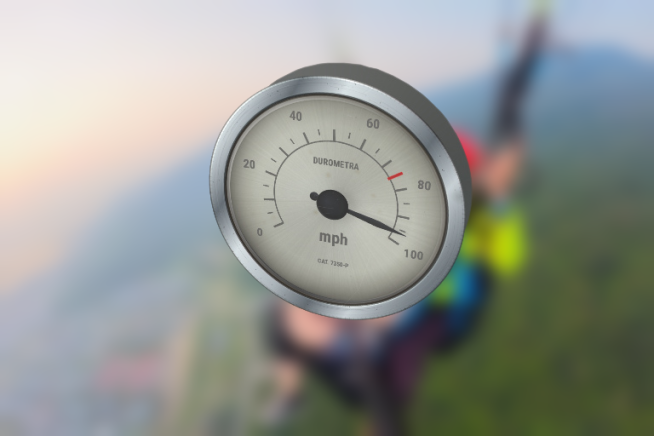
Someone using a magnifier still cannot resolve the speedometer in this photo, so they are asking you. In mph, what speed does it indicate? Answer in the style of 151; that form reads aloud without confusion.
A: 95
